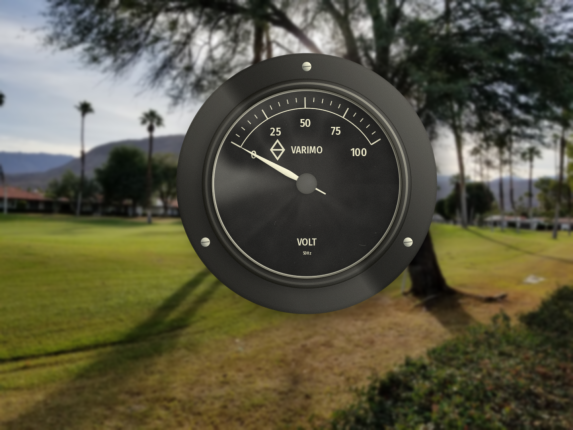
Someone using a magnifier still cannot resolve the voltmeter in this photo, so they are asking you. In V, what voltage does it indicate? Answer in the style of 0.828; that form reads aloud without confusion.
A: 0
